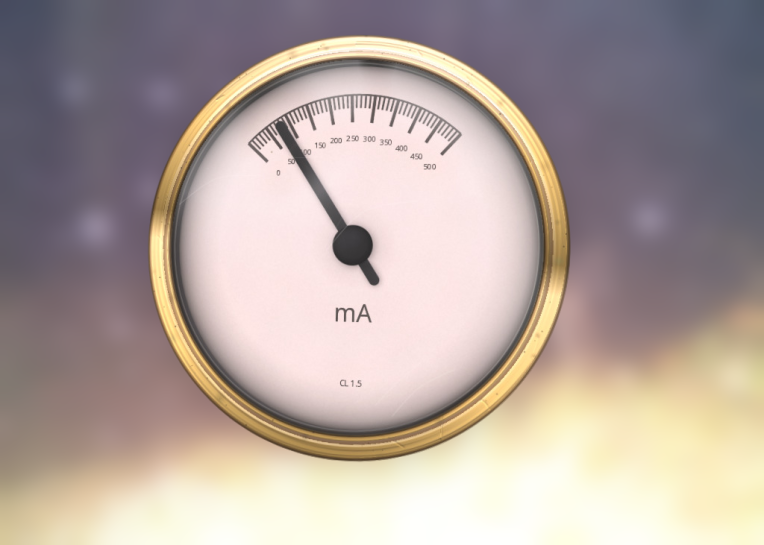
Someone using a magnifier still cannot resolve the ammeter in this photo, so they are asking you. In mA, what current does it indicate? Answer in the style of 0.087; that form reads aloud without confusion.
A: 80
